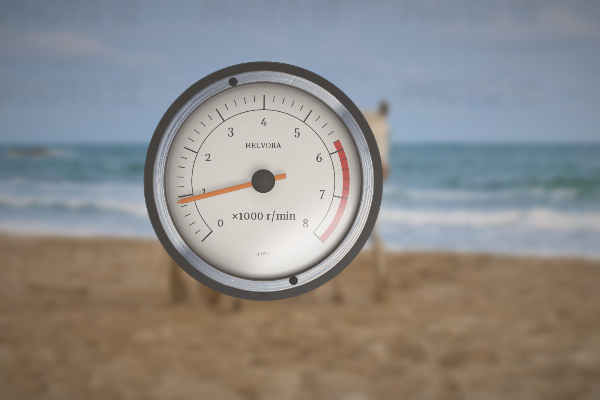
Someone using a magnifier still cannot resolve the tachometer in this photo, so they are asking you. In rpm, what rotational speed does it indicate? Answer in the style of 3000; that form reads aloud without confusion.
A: 900
